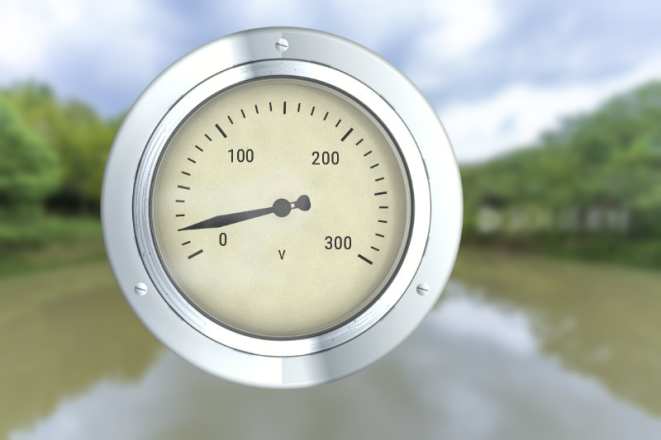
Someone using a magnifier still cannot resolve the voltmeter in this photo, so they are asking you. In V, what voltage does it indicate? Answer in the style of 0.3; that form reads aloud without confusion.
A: 20
